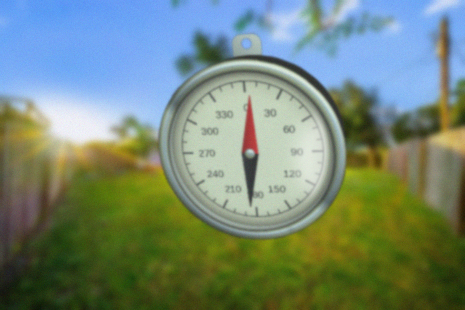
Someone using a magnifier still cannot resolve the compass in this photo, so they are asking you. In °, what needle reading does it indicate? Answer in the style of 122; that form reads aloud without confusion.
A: 5
